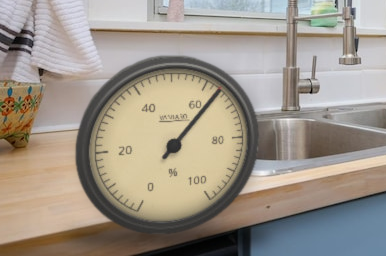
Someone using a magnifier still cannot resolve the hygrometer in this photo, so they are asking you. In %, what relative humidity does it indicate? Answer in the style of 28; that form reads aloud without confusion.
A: 64
